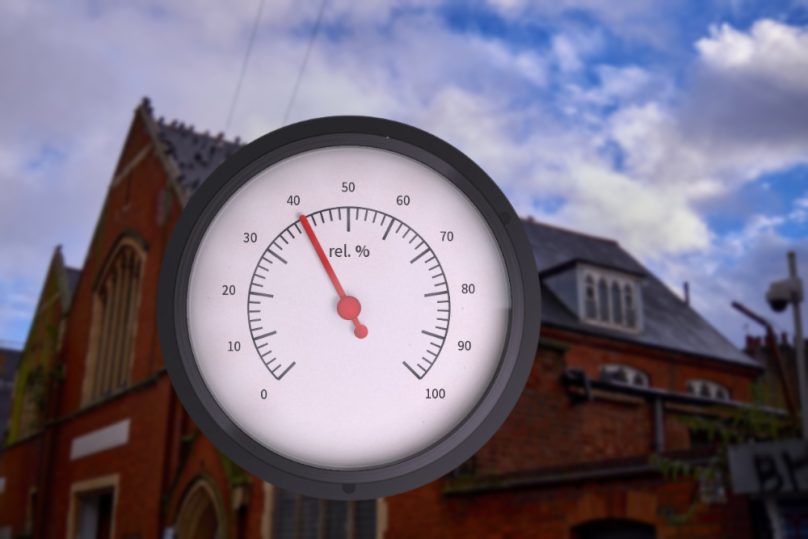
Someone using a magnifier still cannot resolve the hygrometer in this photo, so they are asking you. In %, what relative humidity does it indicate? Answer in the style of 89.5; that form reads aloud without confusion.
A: 40
